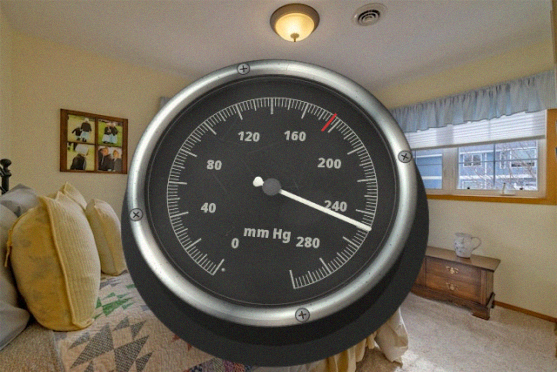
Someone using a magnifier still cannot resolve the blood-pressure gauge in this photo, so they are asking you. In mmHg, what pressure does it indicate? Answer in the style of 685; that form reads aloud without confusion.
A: 250
